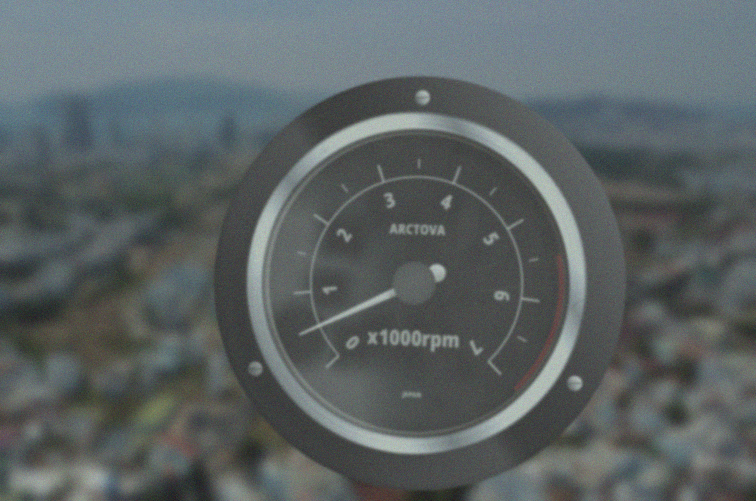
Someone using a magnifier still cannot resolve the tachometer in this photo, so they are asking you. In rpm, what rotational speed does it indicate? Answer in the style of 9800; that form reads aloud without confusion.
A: 500
